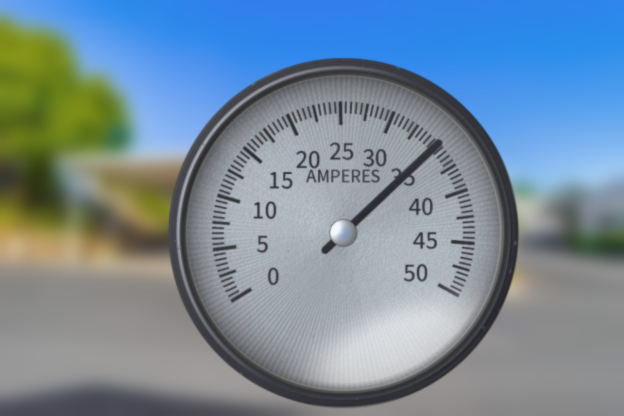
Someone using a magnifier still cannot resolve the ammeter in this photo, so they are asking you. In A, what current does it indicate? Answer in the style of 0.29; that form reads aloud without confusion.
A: 35
